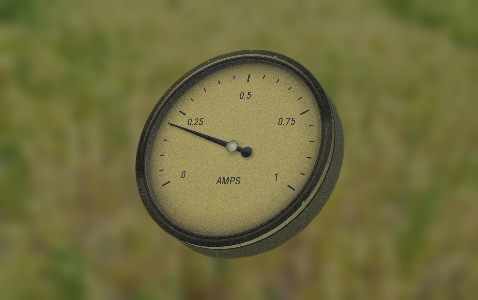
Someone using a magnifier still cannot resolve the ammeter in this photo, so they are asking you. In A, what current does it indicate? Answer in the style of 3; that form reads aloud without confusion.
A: 0.2
